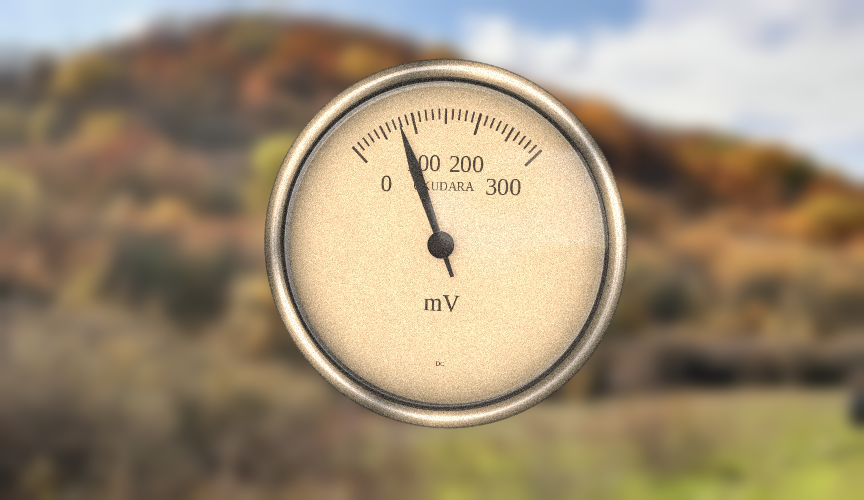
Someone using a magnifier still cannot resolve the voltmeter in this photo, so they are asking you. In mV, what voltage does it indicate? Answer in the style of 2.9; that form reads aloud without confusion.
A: 80
